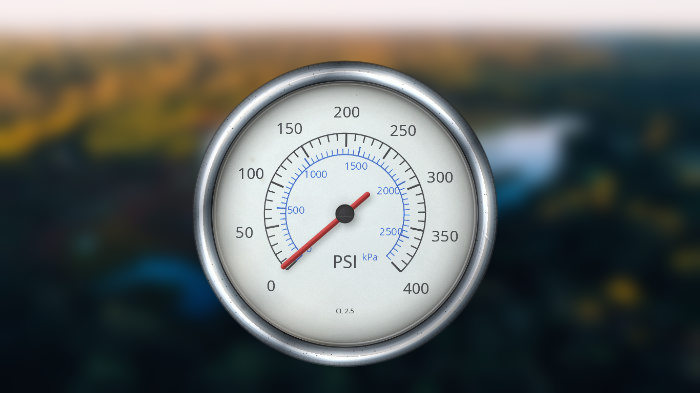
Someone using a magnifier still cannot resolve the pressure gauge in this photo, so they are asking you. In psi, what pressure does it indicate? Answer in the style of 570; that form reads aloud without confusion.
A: 5
